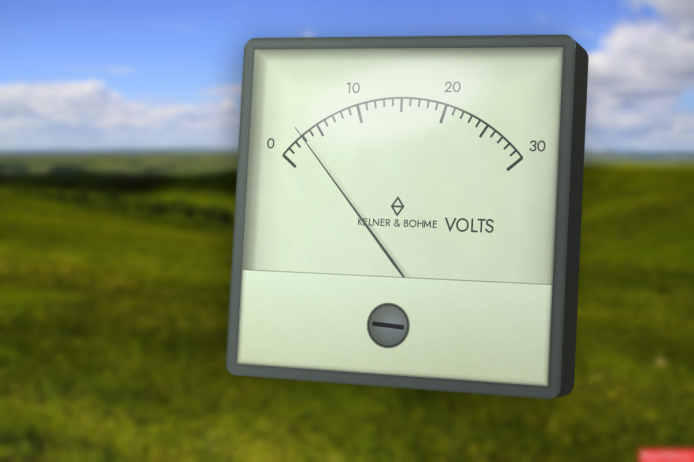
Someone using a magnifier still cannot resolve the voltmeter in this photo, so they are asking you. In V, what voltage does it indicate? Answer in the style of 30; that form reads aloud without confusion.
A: 3
